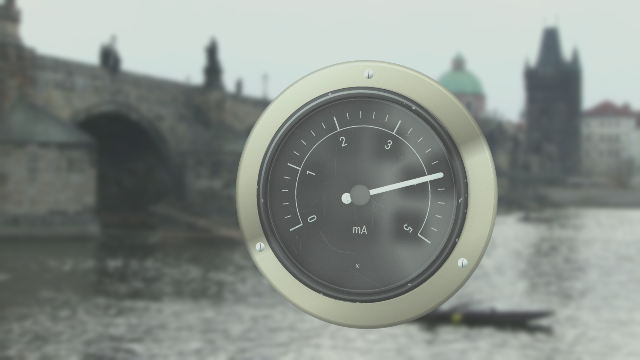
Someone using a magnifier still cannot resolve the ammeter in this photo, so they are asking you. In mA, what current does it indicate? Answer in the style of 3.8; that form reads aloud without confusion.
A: 4
